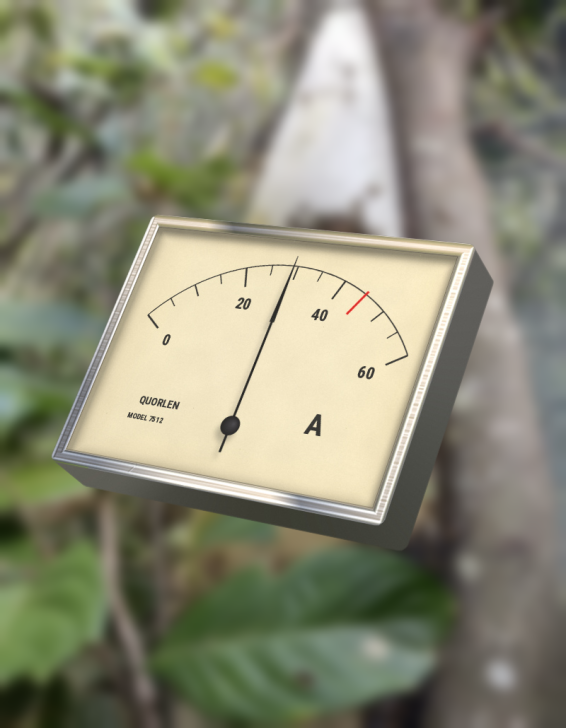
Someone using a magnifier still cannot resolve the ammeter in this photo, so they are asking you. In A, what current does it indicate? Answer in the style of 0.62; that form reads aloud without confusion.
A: 30
